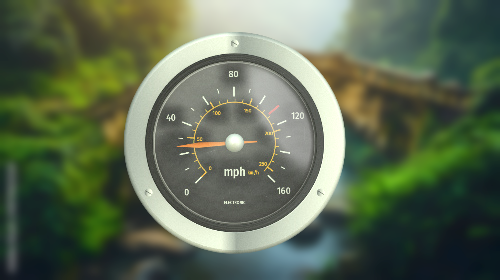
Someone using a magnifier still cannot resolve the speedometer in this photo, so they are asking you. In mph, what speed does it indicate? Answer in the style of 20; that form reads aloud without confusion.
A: 25
